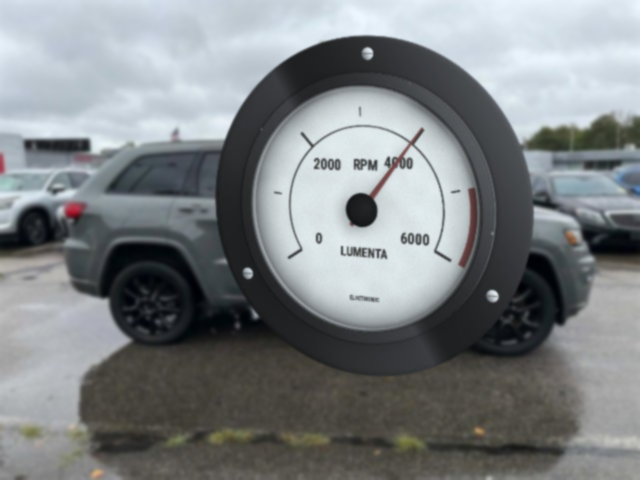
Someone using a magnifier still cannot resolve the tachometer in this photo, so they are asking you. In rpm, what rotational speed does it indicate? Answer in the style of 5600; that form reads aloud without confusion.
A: 4000
